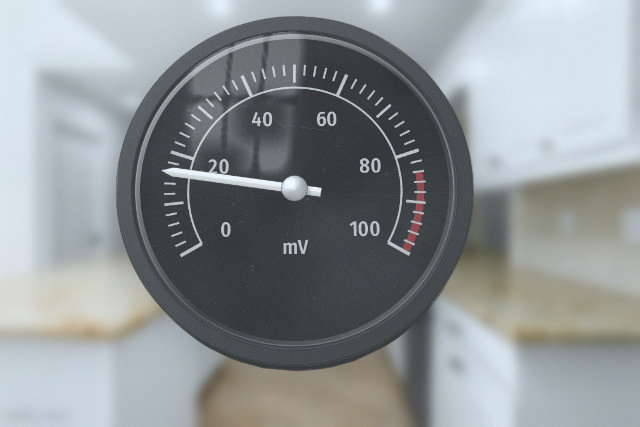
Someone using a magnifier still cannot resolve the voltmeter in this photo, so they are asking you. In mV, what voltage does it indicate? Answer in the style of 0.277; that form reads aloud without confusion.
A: 16
